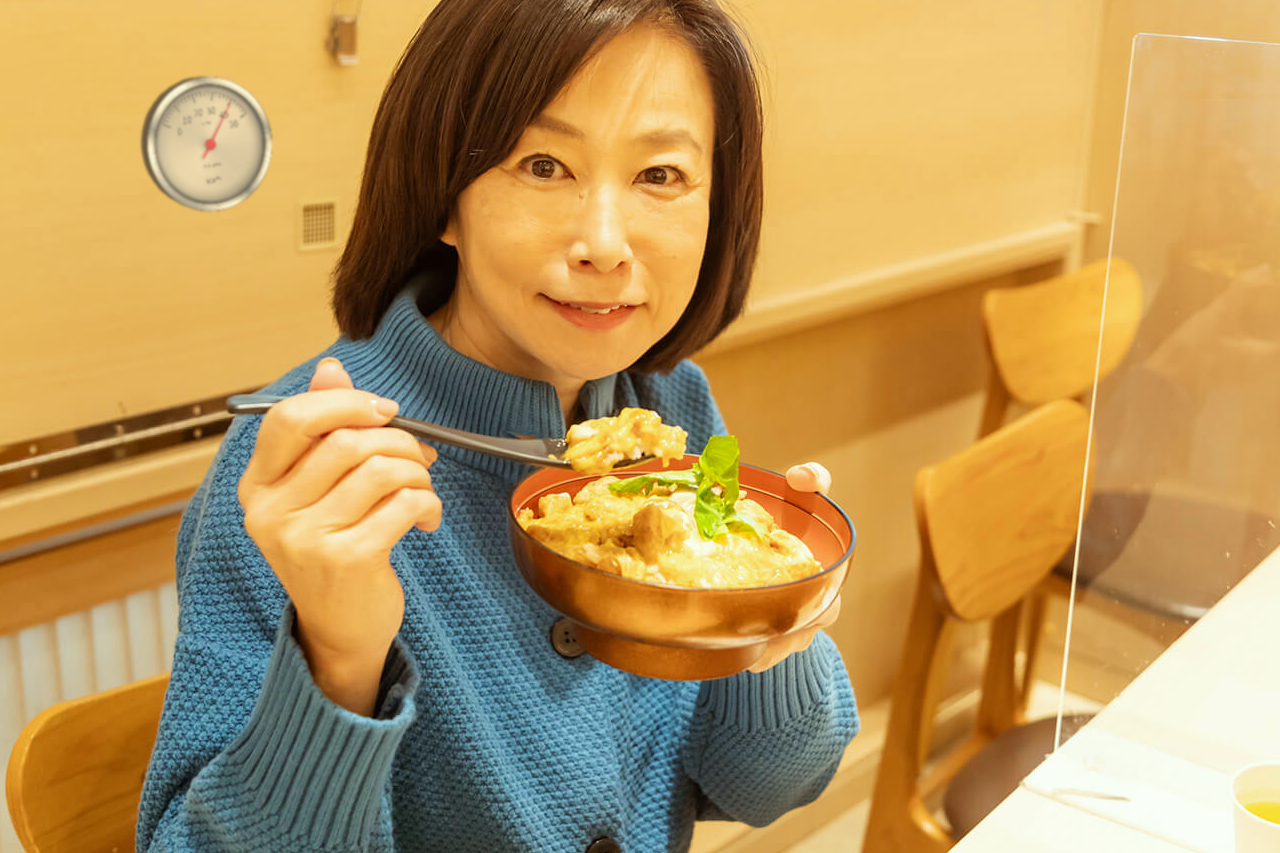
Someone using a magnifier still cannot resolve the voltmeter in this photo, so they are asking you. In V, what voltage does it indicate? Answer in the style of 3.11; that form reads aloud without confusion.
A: 40
